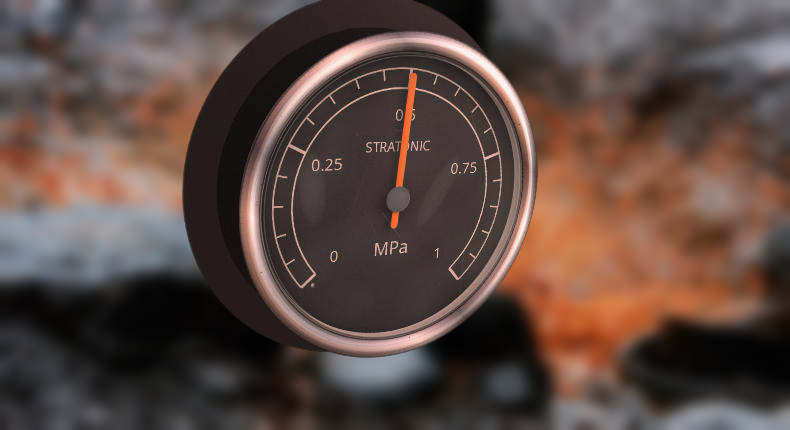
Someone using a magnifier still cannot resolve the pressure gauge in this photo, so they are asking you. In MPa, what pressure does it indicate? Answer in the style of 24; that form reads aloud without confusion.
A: 0.5
